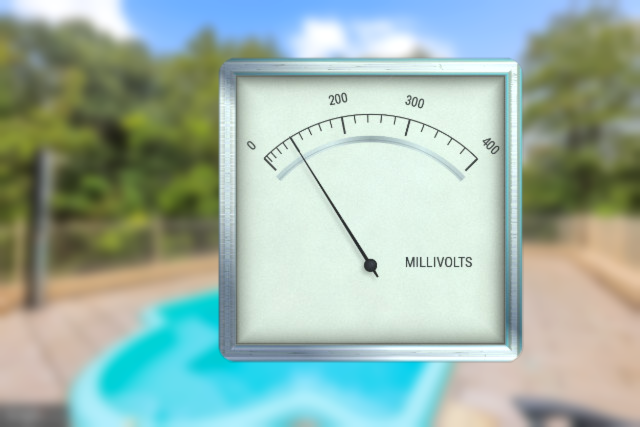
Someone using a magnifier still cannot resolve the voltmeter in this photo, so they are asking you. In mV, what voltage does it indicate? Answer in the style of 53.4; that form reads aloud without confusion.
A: 100
